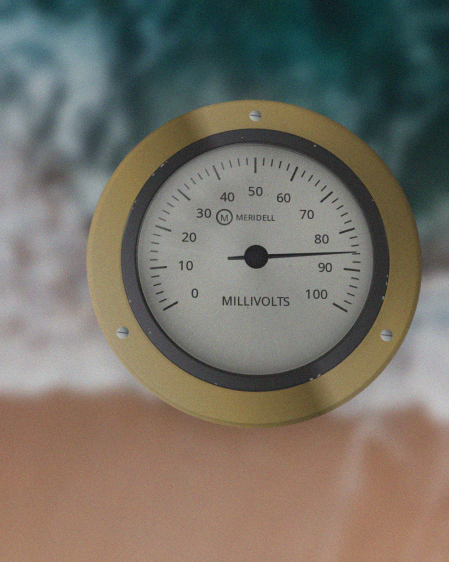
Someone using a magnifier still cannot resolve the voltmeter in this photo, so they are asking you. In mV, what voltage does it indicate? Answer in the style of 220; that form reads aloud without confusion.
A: 86
